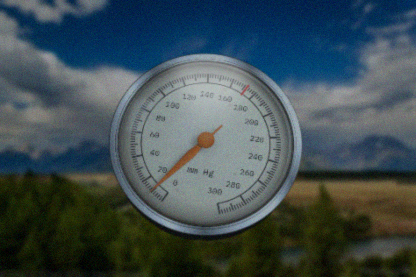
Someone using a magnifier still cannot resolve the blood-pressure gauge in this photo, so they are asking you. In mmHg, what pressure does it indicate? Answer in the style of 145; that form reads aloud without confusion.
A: 10
